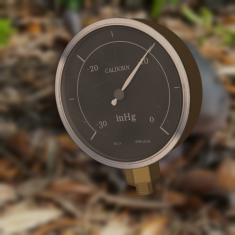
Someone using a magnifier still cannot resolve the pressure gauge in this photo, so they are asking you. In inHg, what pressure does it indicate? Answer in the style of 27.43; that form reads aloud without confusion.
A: -10
